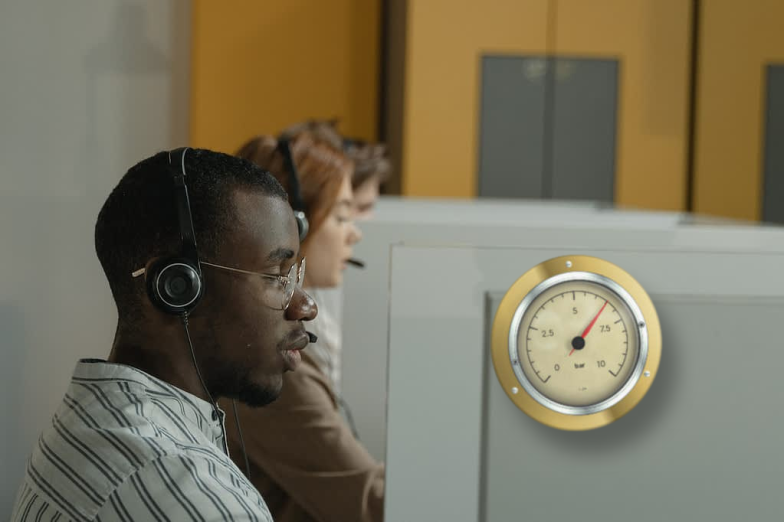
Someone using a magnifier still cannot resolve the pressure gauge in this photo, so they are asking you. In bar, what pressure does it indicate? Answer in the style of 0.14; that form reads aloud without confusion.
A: 6.5
